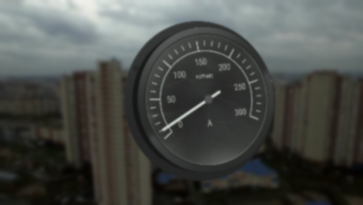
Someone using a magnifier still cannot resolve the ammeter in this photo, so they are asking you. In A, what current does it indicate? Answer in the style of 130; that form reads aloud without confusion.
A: 10
